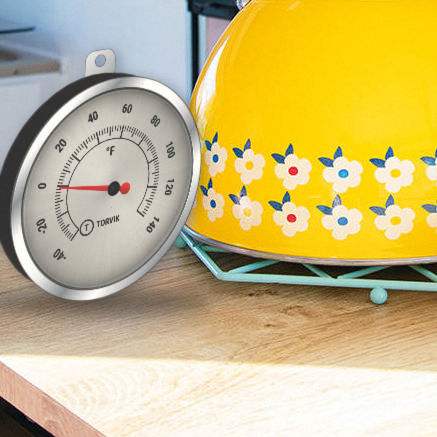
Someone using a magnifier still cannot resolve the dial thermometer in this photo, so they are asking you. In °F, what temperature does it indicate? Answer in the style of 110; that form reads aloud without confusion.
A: 0
